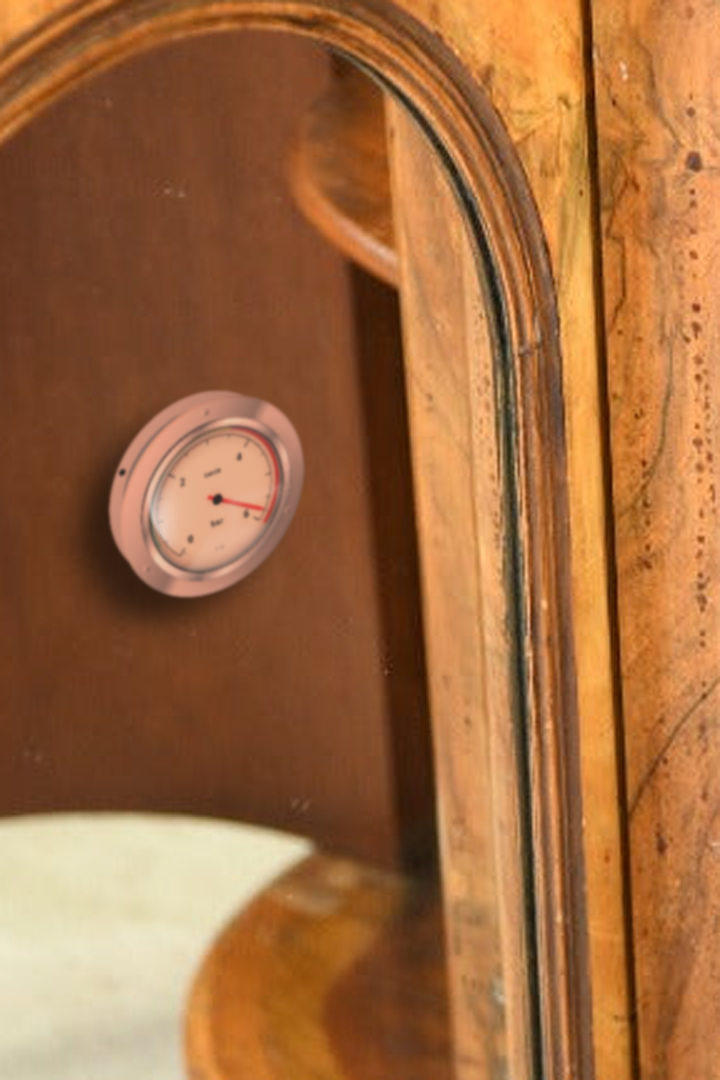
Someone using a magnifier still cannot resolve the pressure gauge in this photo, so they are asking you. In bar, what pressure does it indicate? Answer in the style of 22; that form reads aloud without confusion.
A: 5.75
